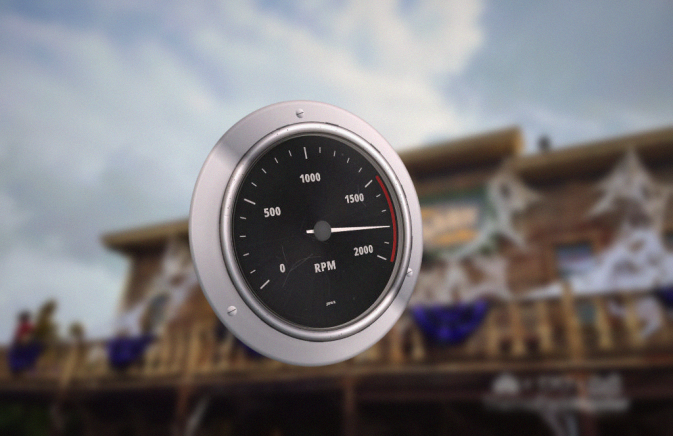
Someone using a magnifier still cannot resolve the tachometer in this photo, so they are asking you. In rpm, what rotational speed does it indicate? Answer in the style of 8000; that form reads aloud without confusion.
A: 1800
